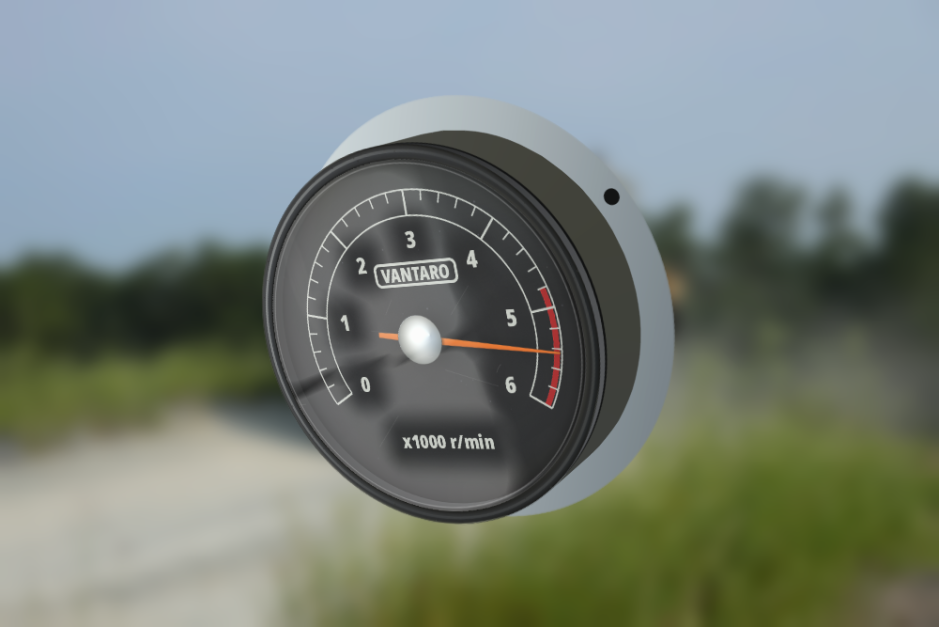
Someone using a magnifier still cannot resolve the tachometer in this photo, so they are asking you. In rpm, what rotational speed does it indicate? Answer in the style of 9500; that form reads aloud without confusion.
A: 5400
